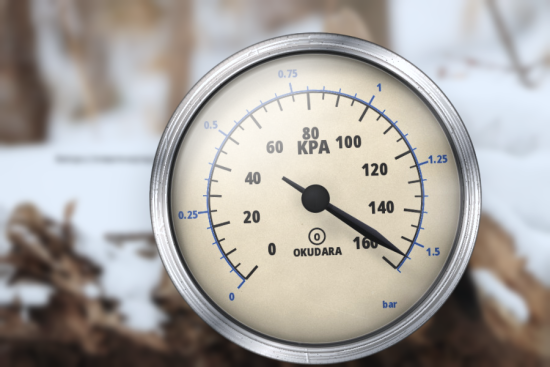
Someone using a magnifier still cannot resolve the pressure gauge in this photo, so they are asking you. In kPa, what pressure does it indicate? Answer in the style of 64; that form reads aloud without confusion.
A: 155
